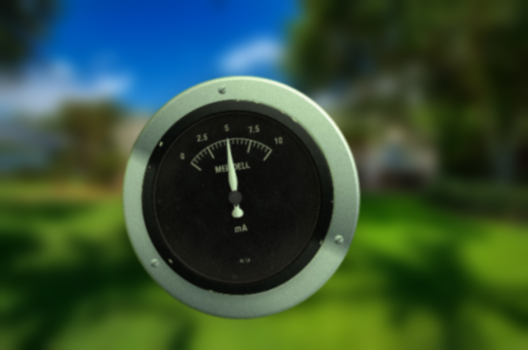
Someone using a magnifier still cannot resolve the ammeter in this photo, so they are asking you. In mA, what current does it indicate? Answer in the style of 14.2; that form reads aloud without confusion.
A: 5
